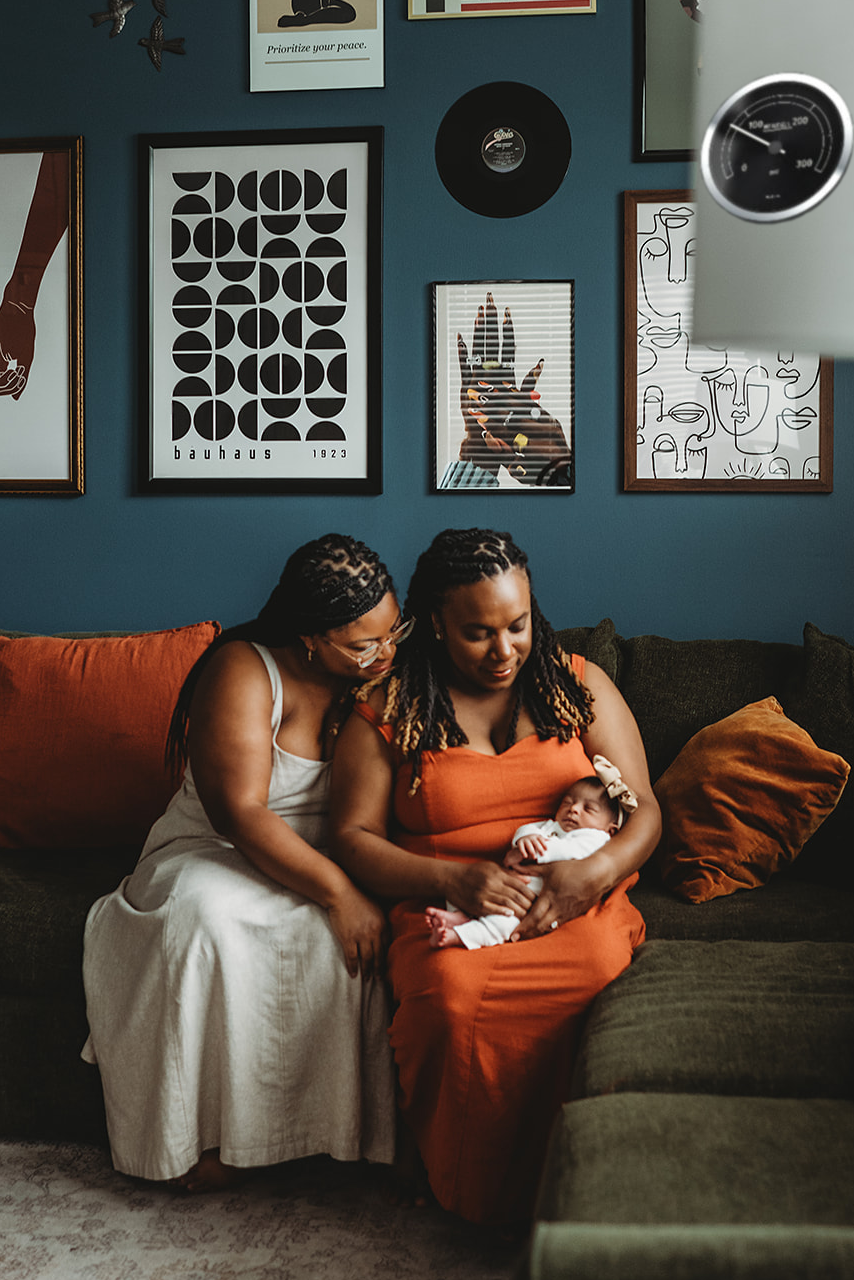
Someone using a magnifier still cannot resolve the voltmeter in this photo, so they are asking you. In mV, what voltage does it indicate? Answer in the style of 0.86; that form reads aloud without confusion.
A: 75
